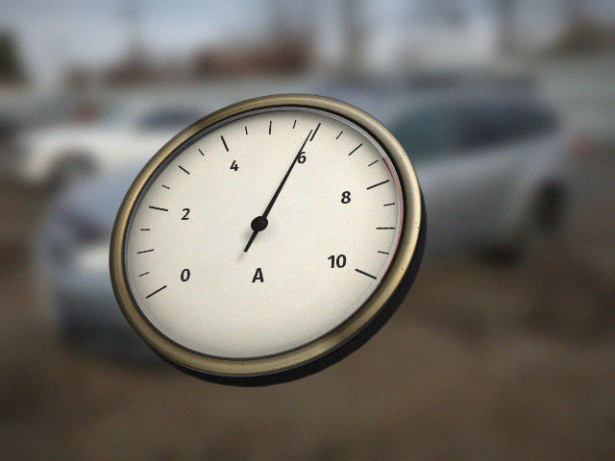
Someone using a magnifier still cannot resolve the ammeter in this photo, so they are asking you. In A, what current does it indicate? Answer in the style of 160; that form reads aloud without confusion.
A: 6
